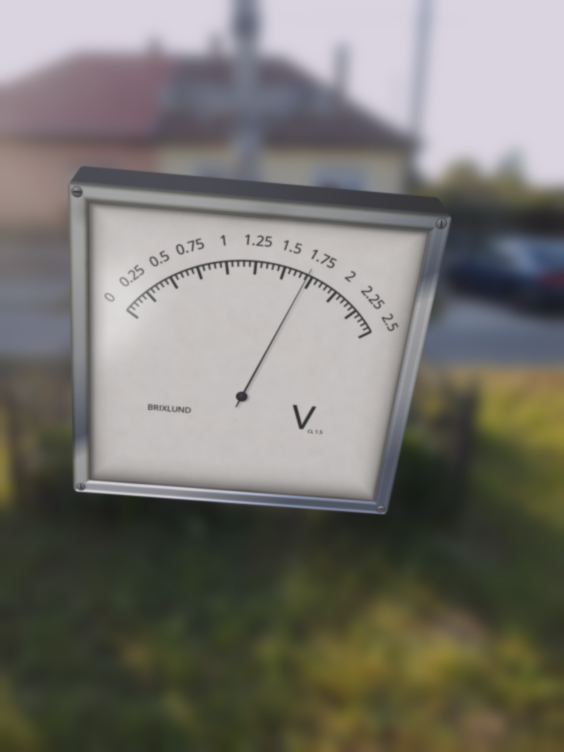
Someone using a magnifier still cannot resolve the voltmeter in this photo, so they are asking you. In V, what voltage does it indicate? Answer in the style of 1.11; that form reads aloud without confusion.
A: 1.7
